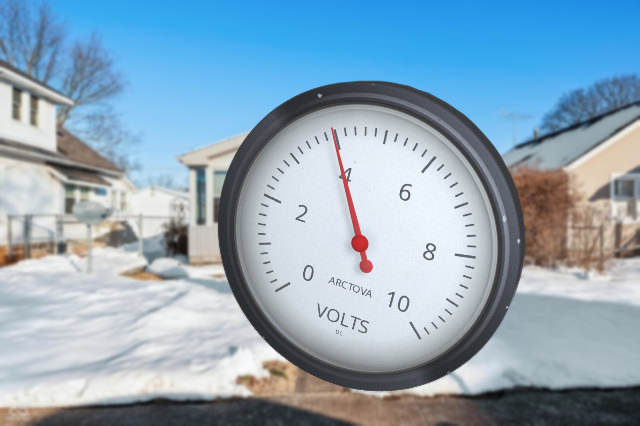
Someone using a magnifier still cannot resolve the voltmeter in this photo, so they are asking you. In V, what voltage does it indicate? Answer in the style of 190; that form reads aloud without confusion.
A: 4
